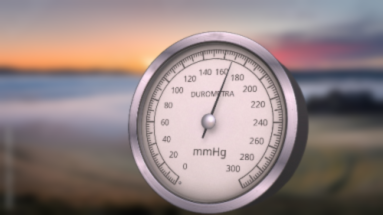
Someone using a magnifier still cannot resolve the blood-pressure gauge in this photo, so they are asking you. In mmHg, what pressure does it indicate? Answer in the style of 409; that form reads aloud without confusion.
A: 170
